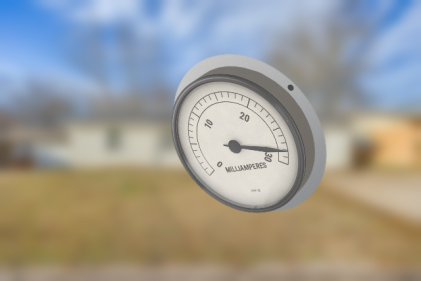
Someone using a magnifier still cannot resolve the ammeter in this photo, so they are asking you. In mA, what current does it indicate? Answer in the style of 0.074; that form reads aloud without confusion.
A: 28
